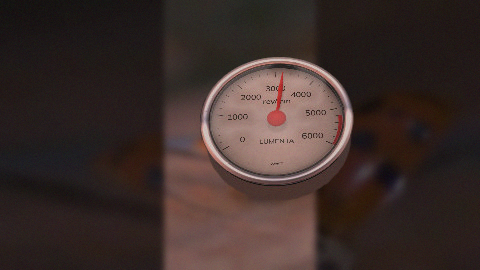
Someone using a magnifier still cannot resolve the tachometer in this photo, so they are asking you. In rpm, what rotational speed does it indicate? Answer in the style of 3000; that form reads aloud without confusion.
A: 3200
